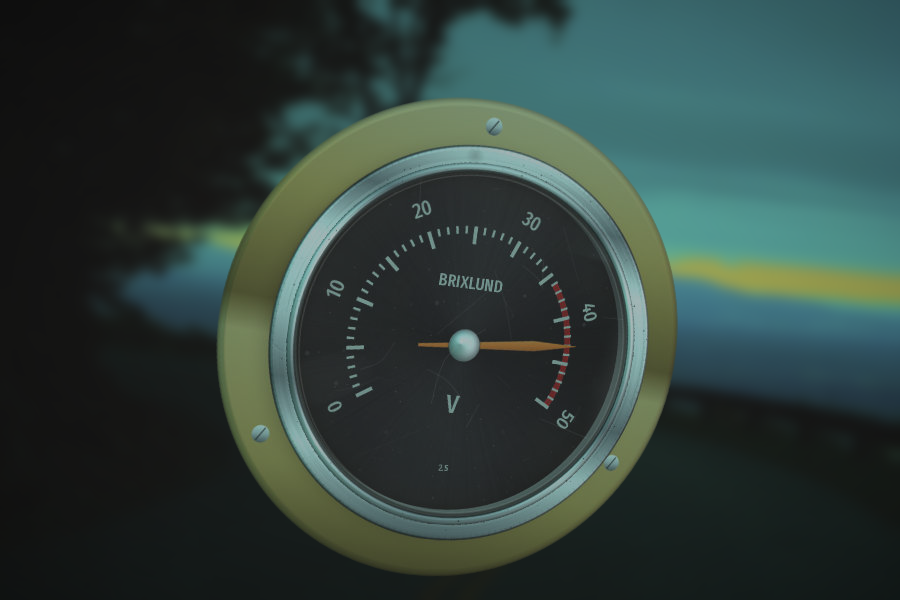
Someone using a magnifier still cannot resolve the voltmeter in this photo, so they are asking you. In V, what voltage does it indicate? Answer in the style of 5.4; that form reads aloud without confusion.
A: 43
